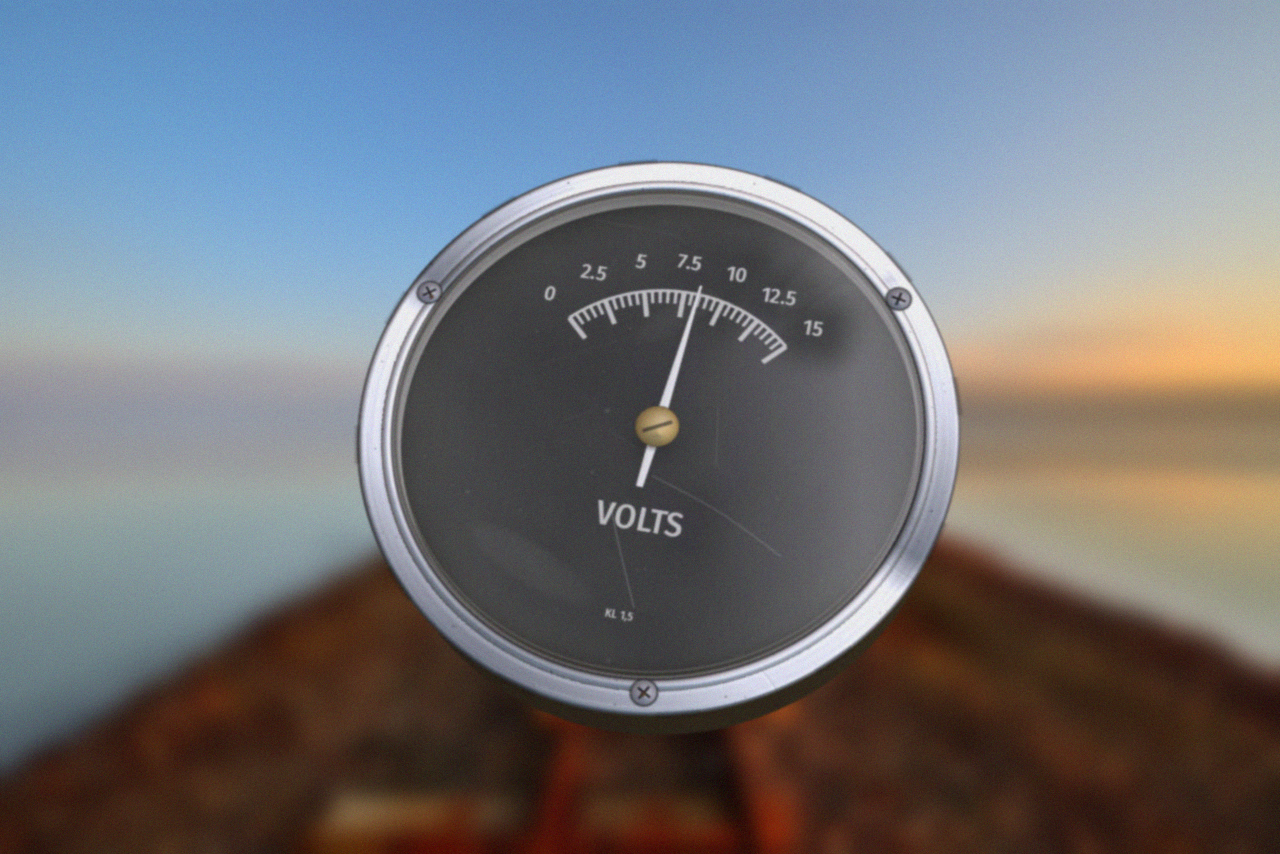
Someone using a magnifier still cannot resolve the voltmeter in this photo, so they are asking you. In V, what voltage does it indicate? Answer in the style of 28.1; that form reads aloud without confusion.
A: 8.5
